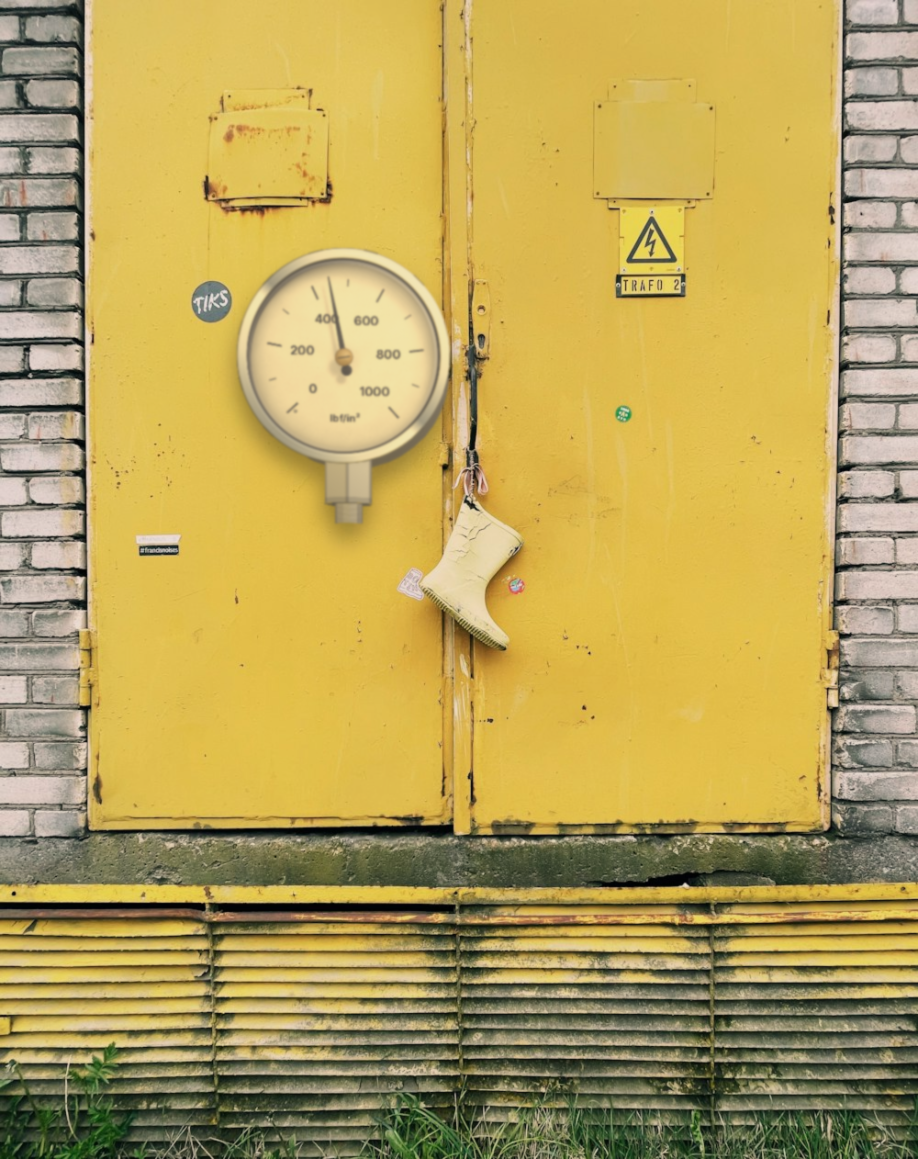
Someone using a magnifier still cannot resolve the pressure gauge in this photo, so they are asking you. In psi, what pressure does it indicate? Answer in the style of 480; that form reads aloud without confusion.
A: 450
